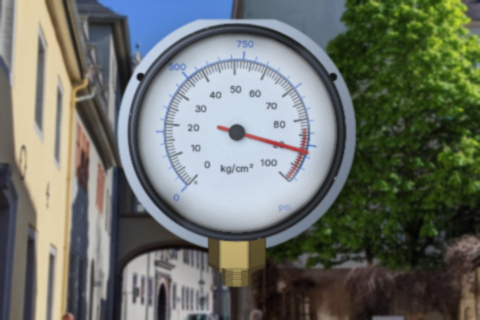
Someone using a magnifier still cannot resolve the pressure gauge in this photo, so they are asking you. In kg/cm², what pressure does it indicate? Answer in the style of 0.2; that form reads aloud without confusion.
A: 90
